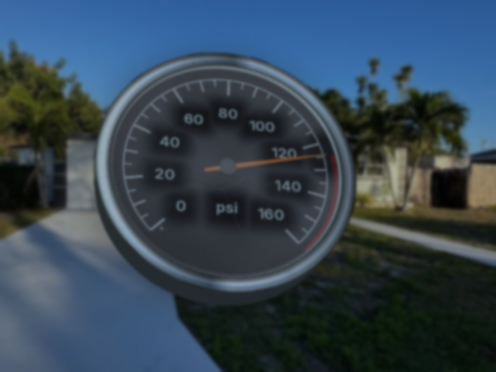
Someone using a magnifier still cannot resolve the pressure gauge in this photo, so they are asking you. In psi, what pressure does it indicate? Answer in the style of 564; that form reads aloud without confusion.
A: 125
